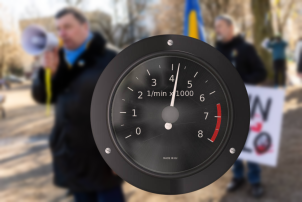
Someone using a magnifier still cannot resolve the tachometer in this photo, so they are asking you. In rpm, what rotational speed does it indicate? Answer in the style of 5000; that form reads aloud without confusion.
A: 4250
